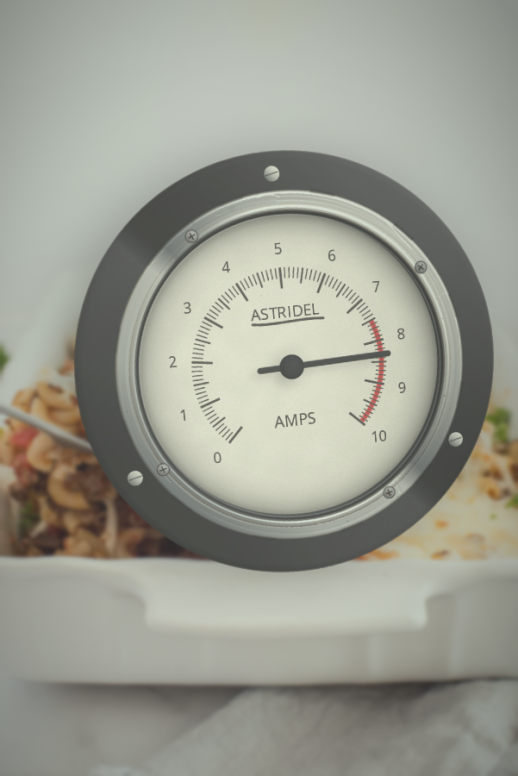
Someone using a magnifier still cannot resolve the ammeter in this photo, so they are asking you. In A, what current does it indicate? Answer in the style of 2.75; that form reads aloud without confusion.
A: 8.3
